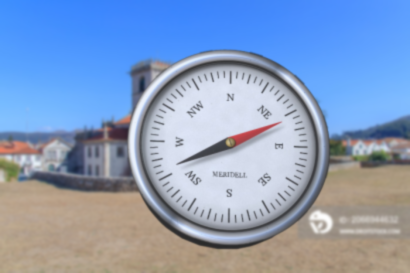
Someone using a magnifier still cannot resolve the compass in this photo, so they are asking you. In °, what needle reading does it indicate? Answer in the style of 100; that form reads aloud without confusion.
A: 65
